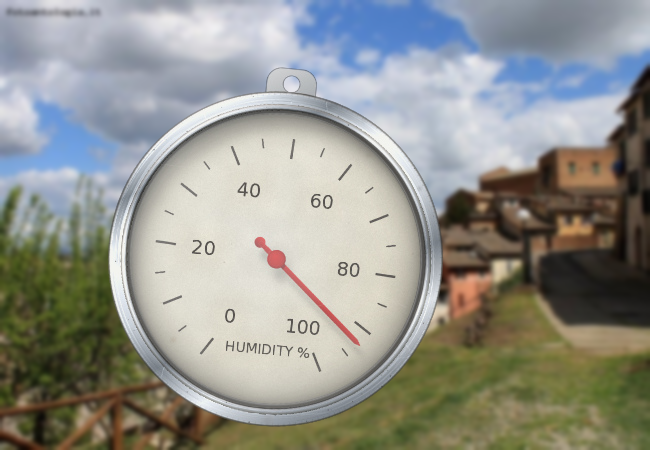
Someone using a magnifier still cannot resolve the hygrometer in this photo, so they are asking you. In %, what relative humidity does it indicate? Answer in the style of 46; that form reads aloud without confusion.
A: 92.5
